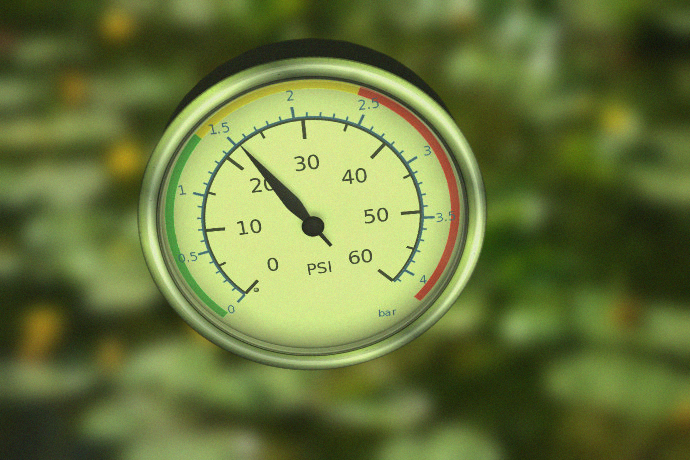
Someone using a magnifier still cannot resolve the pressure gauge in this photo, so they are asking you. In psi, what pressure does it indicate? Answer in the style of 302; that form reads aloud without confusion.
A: 22.5
